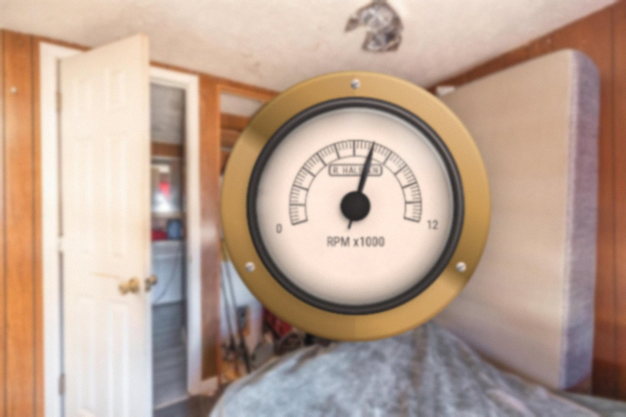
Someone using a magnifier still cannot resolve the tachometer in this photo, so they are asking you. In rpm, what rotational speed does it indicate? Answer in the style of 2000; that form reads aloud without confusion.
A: 7000
